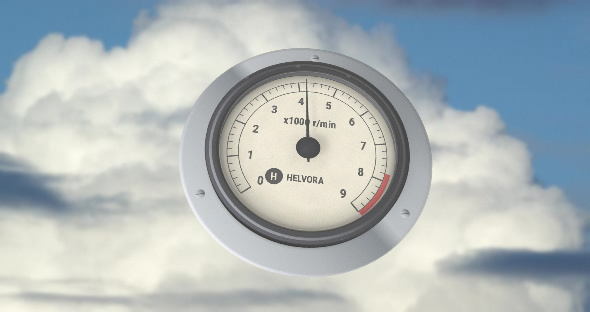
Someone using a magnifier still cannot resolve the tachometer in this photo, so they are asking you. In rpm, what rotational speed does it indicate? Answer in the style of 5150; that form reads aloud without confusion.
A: 4200
